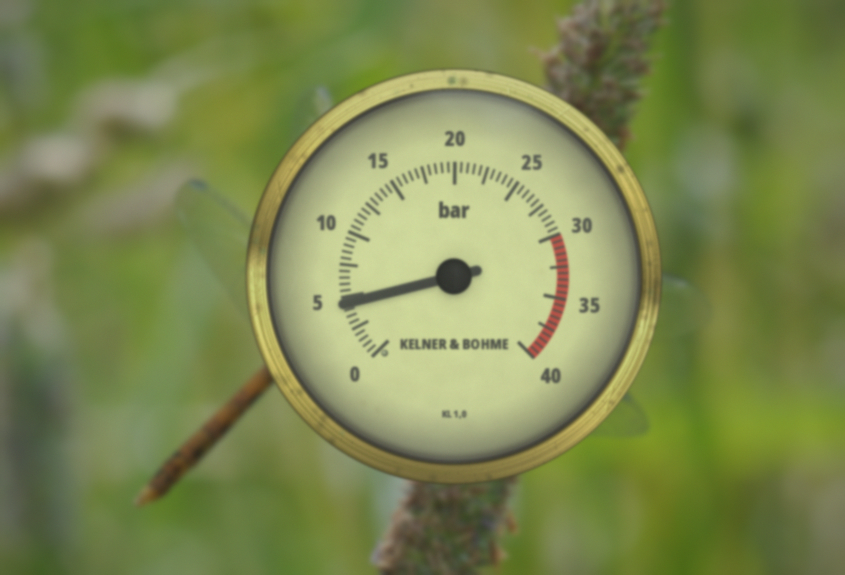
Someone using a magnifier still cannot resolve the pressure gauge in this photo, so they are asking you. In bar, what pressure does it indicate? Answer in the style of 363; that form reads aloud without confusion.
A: 4.5
